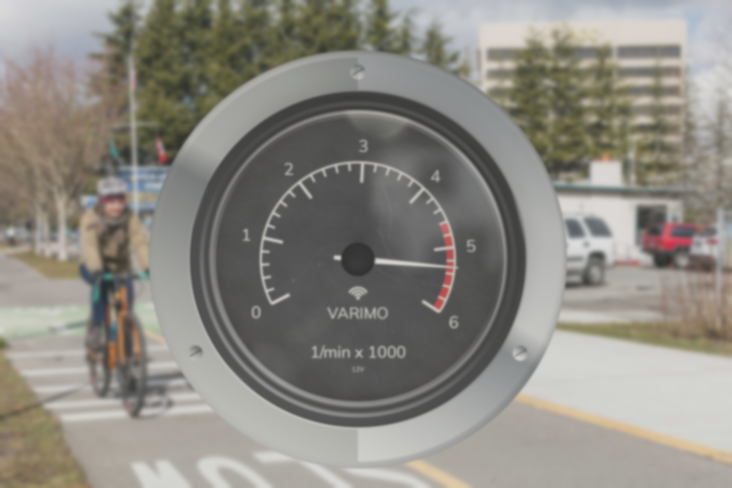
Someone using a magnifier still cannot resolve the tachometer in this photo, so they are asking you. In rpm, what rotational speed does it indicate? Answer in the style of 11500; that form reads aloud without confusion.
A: 5300
